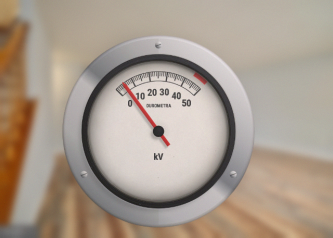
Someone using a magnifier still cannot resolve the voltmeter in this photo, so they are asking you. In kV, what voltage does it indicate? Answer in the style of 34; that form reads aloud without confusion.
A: 5
